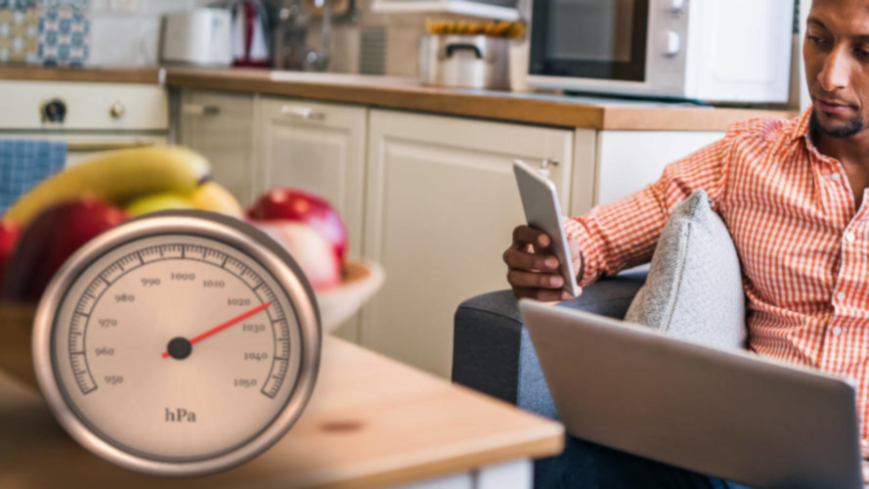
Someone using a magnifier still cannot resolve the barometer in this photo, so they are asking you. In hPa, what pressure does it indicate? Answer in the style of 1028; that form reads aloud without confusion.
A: 1025
